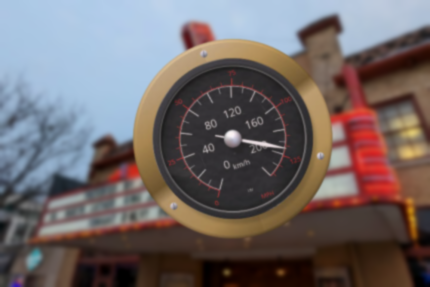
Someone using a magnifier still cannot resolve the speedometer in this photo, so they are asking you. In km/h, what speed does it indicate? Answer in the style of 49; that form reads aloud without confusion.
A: 195
